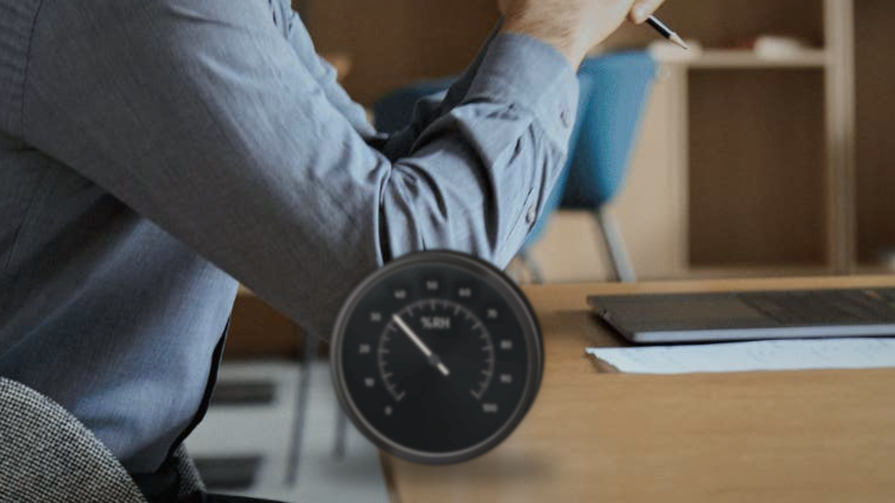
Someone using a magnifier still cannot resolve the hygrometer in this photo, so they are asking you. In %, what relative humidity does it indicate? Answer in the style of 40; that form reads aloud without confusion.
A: 35
